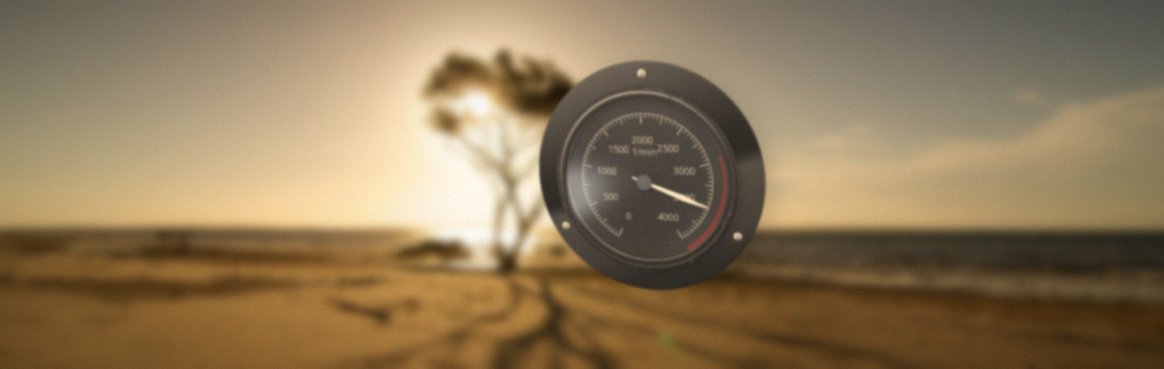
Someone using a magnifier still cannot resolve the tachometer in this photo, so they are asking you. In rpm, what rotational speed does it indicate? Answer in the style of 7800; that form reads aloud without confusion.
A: 3500
